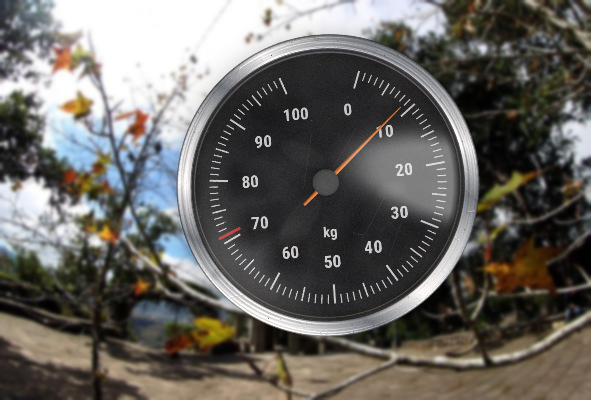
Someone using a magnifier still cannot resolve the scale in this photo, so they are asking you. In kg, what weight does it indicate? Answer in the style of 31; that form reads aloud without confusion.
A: 9
